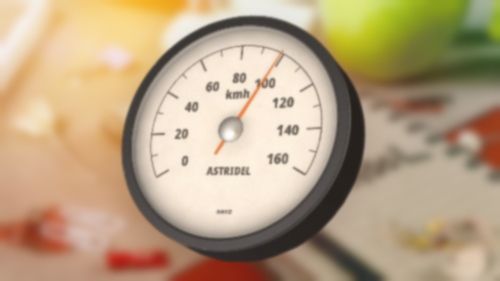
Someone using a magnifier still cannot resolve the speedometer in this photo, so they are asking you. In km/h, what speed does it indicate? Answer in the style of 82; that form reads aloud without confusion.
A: 100
